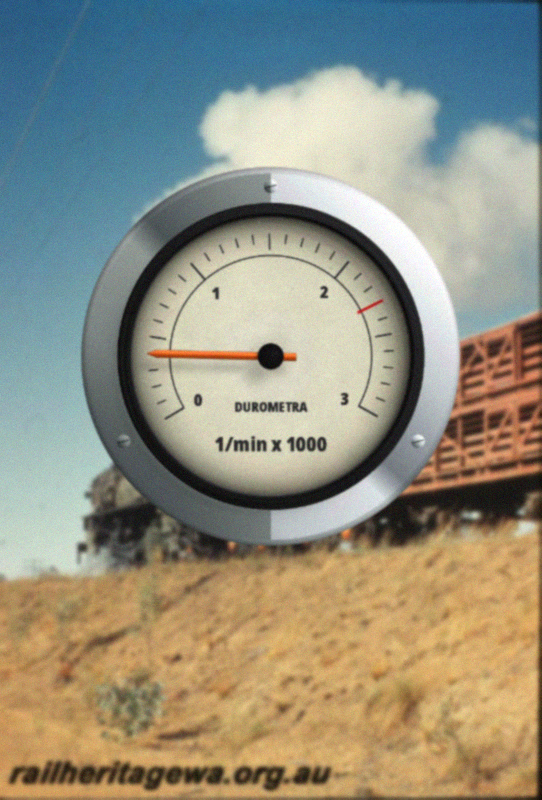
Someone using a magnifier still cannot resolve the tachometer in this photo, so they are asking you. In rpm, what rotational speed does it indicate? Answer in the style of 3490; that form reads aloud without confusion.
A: 400
